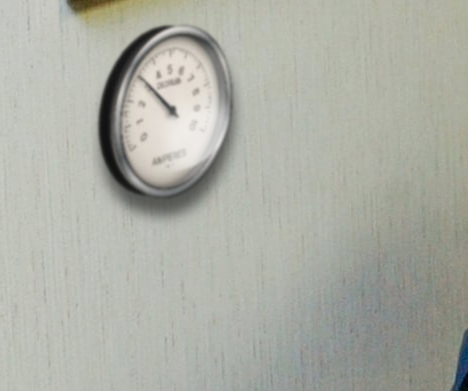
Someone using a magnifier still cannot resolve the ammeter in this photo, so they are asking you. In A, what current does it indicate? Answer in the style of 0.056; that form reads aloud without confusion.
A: 3
